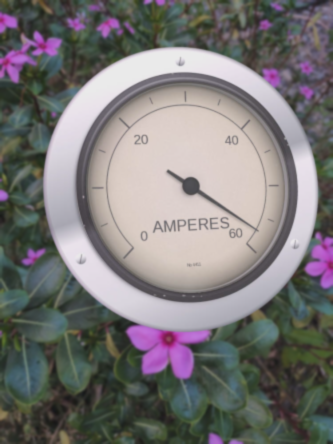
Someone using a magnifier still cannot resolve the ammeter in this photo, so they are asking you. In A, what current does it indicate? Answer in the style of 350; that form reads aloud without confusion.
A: 57.5
